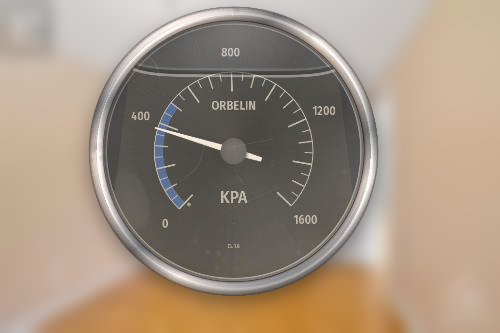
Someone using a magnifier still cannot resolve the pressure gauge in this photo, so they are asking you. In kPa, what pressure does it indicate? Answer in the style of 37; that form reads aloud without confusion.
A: 375
